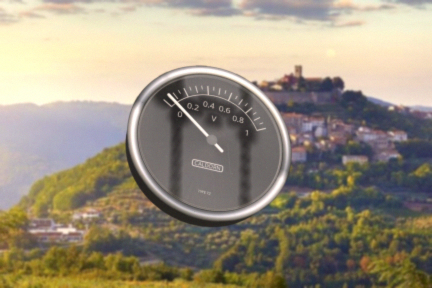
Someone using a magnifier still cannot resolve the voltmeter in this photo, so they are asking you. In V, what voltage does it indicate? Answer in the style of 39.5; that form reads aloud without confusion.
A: 0.05
